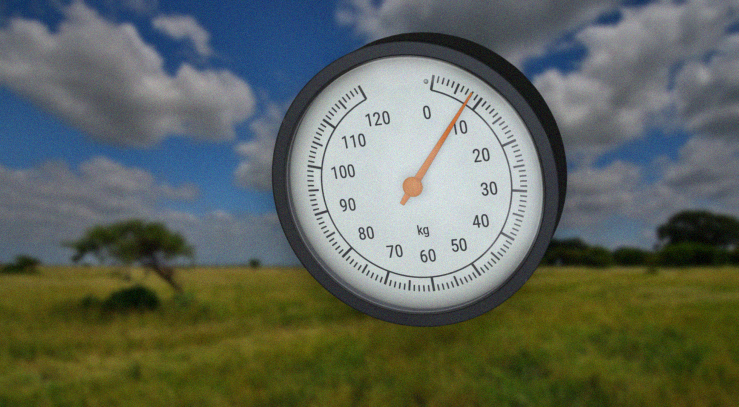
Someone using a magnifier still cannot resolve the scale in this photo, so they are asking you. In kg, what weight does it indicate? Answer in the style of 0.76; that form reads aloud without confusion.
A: 8
